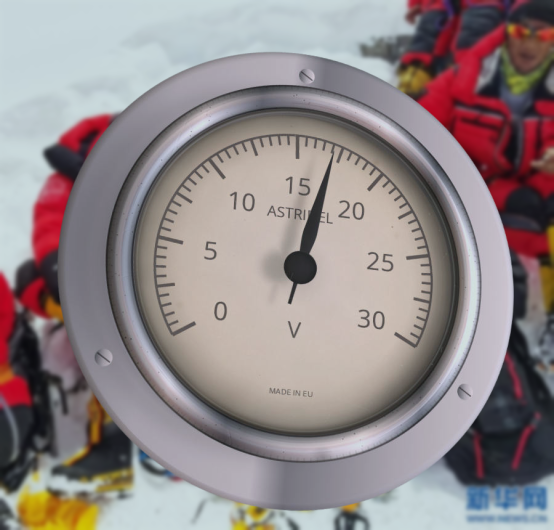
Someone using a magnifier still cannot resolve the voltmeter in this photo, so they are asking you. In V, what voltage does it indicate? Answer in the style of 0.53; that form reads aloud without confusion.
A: 17
